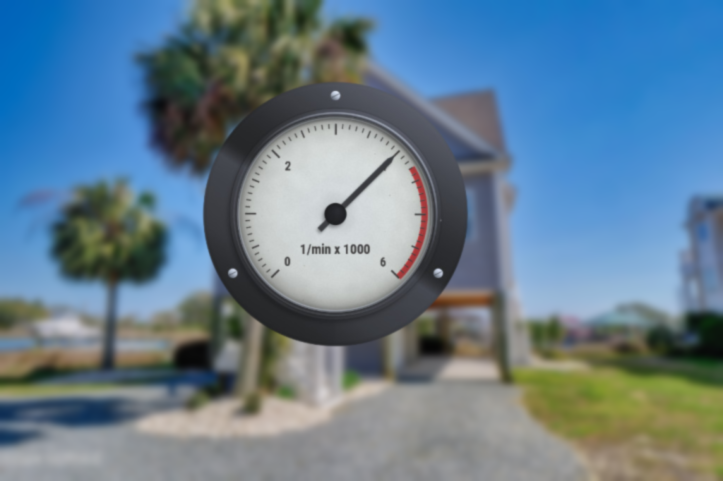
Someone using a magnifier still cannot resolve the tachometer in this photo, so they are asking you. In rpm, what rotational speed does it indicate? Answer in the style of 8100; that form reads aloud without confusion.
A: 4000
